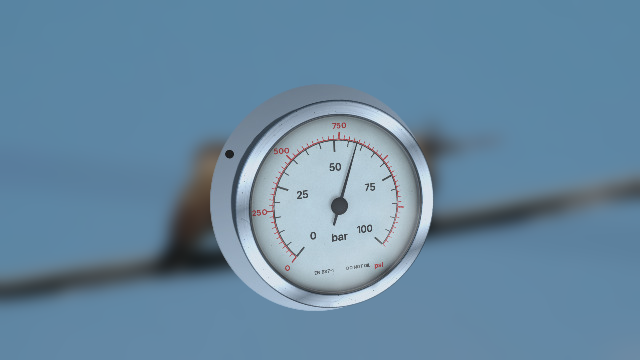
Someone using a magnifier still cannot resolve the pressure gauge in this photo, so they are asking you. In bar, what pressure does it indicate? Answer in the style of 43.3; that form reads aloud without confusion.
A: 57.5
